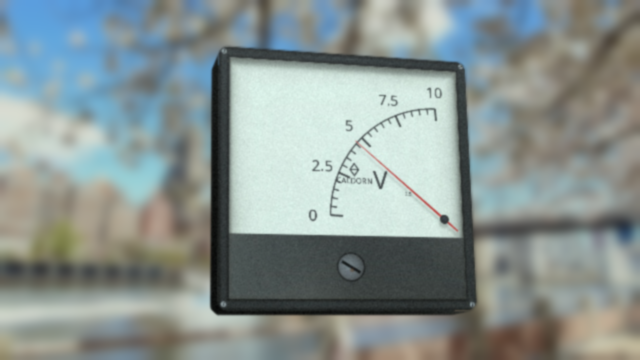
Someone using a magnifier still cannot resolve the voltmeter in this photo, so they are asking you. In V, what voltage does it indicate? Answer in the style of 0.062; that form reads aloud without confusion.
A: 4.5
